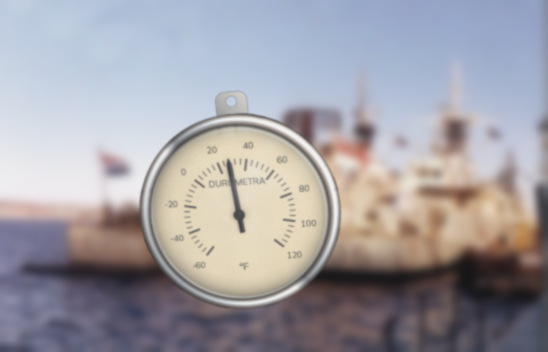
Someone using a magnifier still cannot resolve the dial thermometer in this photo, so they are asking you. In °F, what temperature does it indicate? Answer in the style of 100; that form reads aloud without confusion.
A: 28
